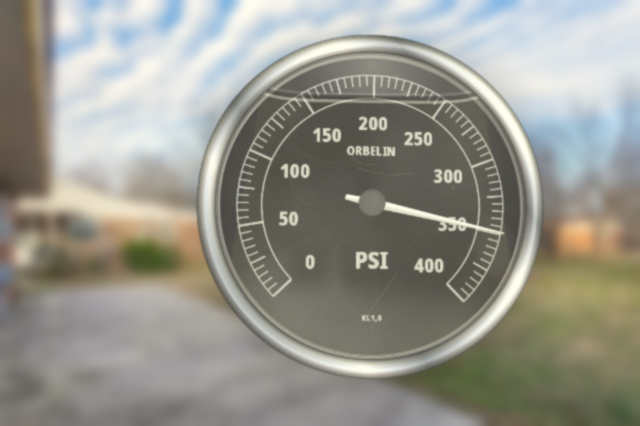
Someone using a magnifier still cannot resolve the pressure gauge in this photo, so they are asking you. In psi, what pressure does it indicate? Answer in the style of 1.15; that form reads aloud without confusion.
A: 350
